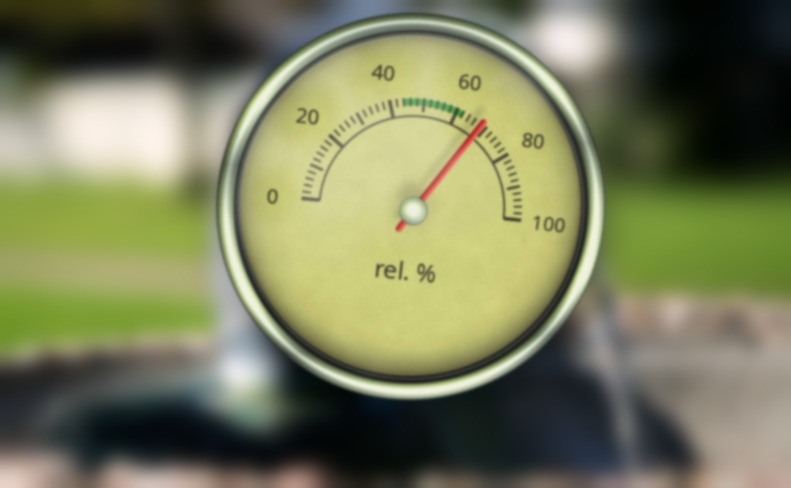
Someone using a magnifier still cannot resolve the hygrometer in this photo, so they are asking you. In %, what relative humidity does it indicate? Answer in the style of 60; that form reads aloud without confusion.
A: 68
